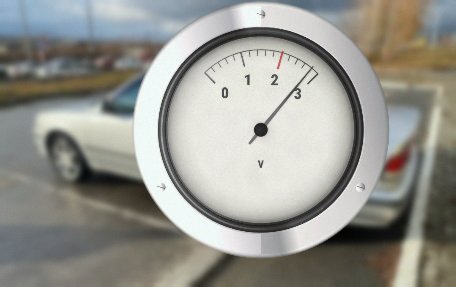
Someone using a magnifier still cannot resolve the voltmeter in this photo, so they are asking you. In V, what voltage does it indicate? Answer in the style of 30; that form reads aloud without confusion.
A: 2.8
